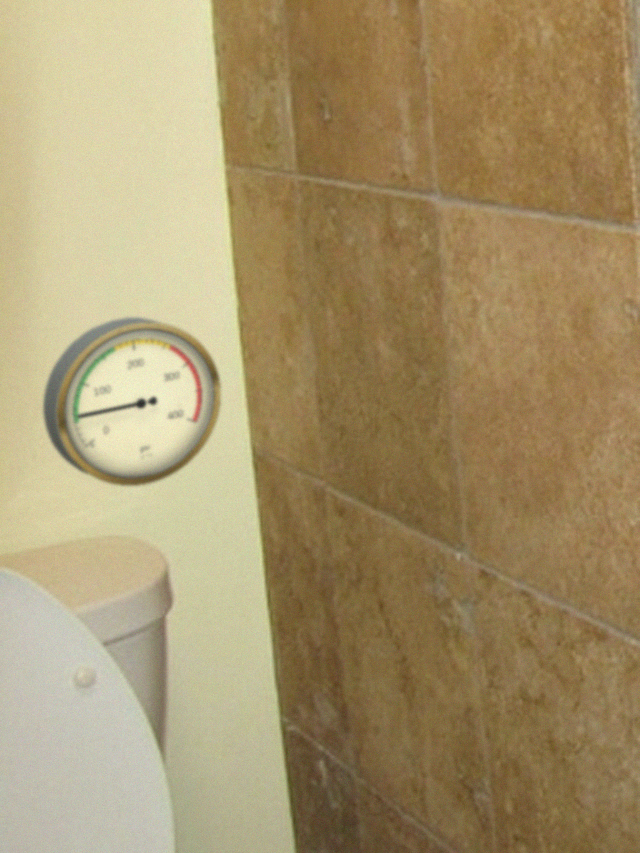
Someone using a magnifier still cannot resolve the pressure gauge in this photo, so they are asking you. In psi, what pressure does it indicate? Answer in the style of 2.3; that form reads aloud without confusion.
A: 50
